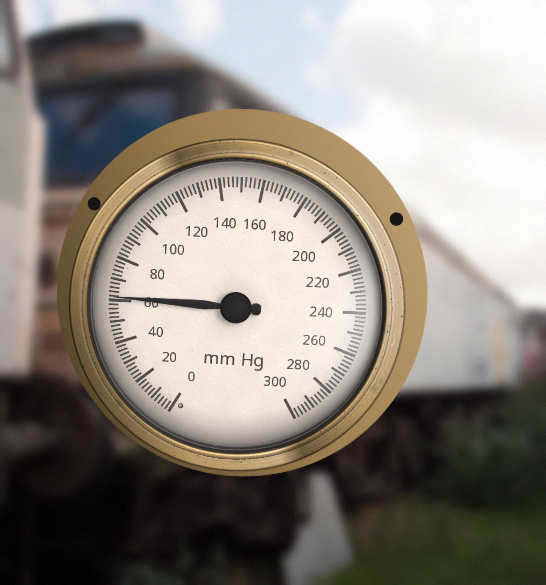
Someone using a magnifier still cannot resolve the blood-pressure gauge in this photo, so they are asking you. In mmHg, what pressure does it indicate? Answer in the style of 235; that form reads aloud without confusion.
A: 62
